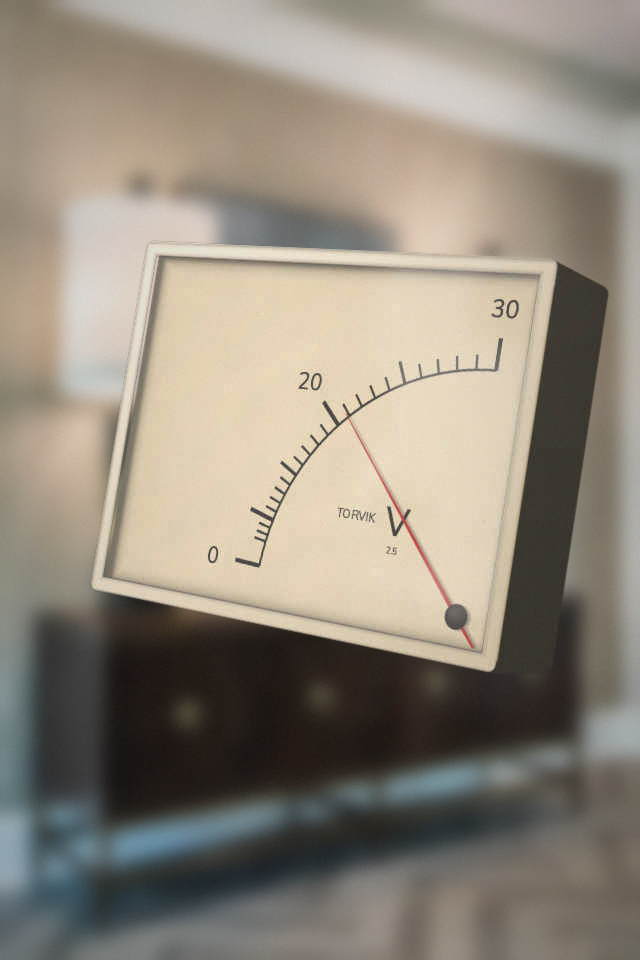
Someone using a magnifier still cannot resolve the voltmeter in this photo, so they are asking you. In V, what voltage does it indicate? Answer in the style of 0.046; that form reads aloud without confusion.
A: 21
